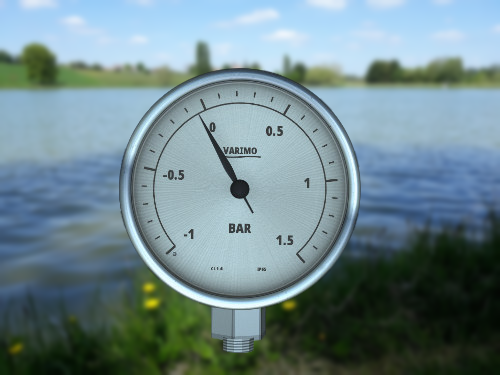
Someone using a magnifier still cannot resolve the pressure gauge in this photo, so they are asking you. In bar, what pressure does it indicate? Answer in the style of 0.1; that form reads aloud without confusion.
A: -0.05
